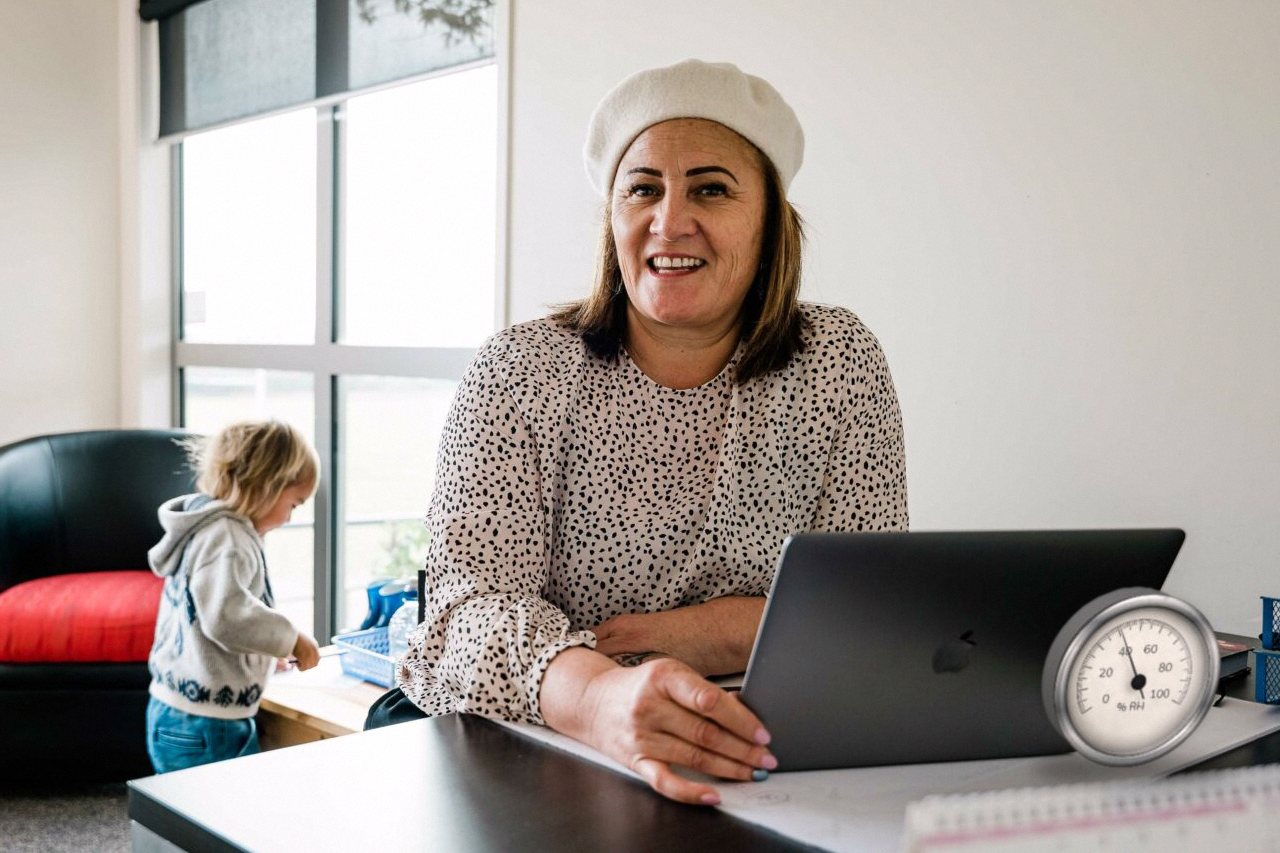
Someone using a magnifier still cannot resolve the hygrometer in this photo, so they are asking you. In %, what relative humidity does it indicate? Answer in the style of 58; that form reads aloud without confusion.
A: 40
